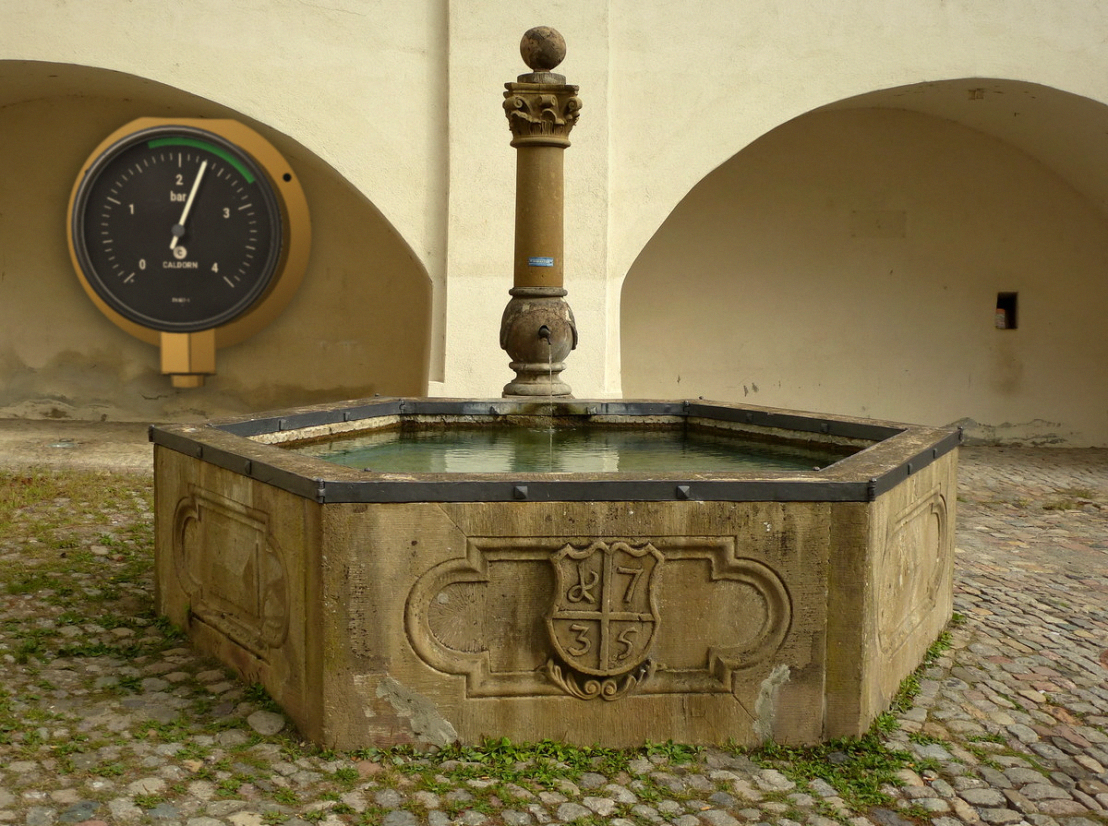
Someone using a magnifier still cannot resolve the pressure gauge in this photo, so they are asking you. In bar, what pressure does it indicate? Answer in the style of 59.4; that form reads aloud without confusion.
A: 2.3
